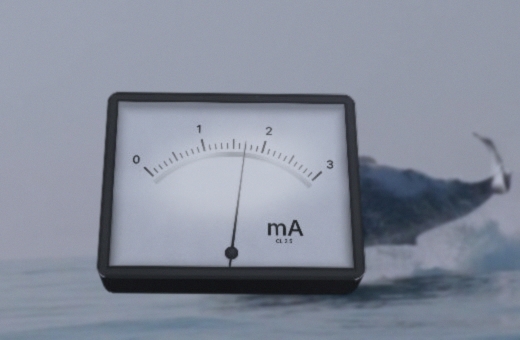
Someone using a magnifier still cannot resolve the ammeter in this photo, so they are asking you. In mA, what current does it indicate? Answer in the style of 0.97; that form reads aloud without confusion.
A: 1.7
